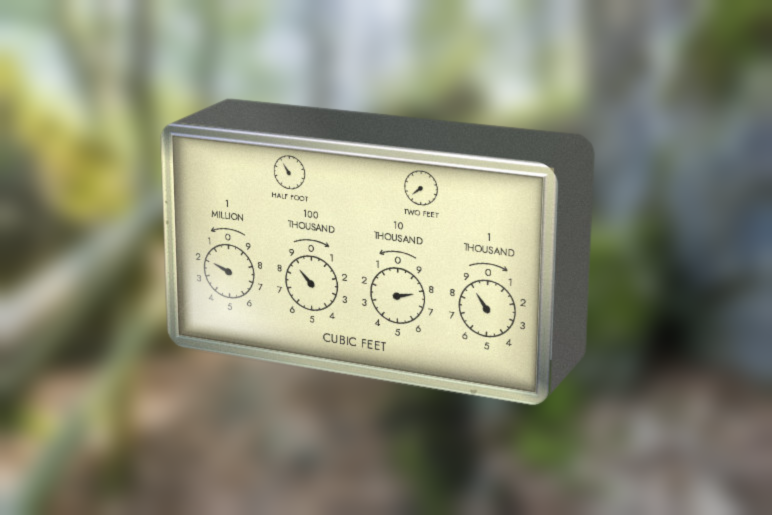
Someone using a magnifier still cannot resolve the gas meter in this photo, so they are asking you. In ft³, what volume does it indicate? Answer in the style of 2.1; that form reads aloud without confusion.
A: 187900
